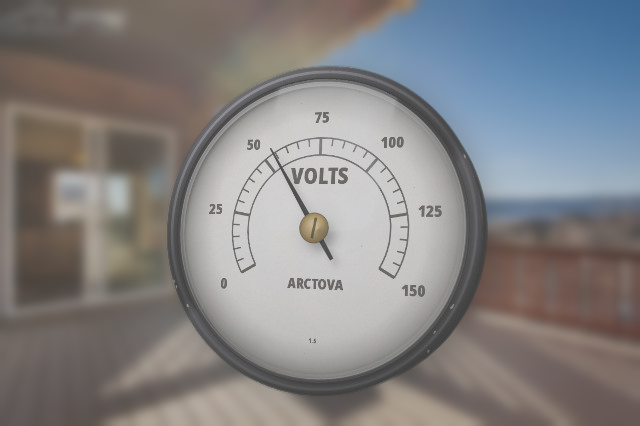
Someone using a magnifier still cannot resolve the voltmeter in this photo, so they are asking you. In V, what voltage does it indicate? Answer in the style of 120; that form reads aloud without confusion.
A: 55
